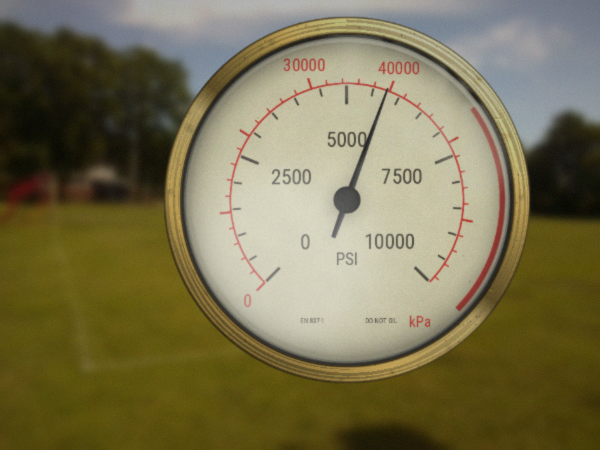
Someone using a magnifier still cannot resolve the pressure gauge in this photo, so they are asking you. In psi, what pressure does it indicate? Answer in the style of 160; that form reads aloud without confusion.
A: 5750
